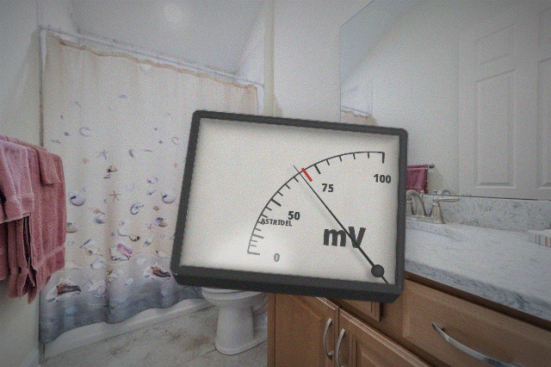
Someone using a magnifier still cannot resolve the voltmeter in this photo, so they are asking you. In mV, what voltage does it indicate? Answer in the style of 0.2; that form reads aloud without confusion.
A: 67.5
